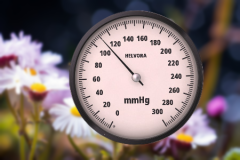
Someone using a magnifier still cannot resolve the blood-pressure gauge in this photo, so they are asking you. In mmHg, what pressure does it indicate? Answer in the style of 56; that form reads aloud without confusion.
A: 110
